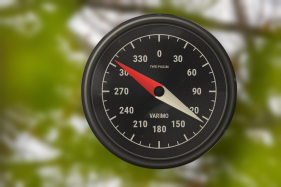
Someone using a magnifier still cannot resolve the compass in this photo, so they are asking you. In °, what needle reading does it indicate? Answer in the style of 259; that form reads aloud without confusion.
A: 305
